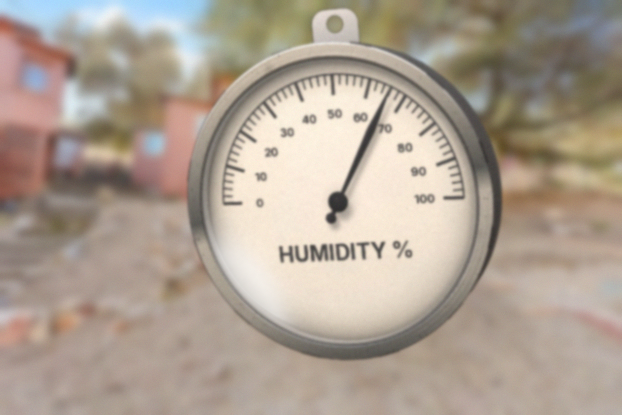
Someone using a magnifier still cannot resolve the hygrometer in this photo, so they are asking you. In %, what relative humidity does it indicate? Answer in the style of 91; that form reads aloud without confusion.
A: 66
